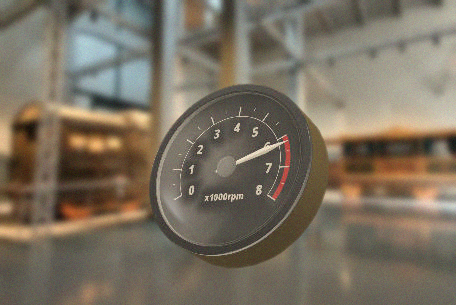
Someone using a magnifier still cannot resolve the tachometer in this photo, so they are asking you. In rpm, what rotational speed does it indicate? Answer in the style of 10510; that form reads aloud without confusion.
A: 6250
